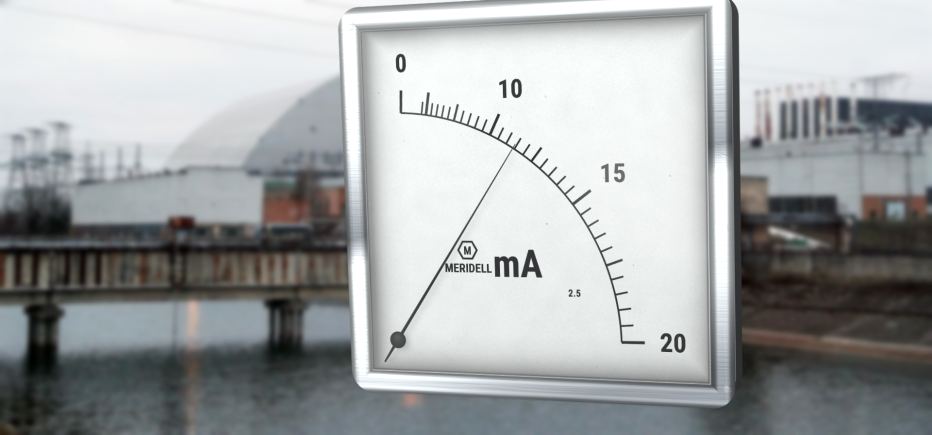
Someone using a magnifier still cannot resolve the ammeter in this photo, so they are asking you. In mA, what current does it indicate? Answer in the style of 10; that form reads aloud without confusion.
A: 11.5
